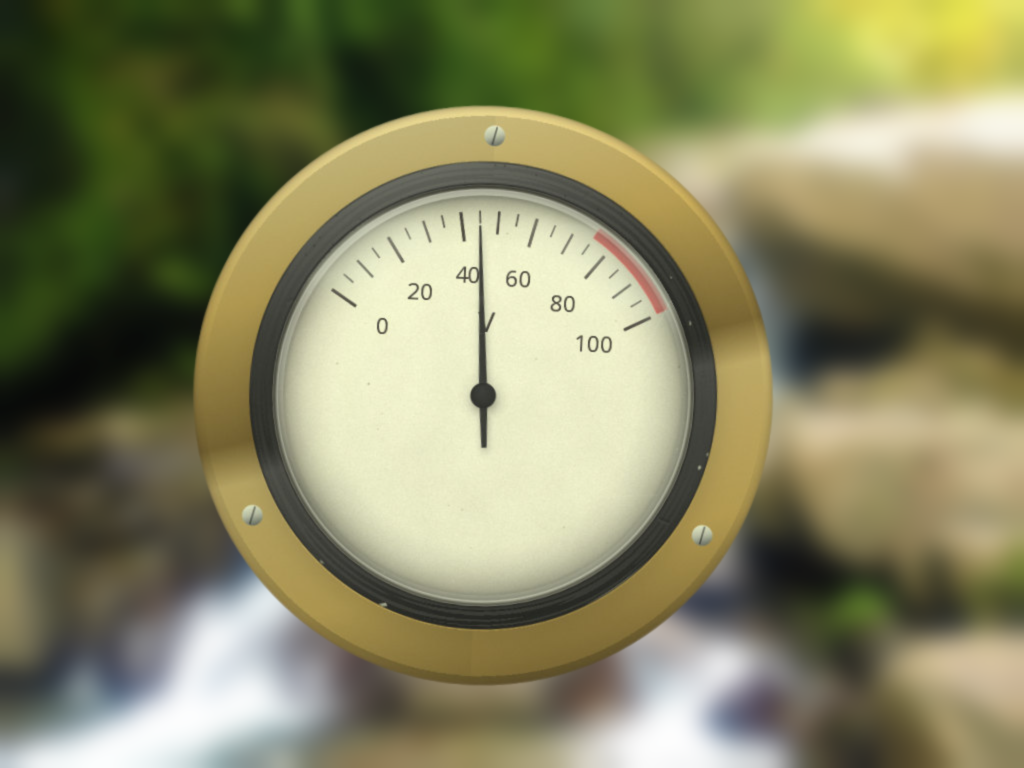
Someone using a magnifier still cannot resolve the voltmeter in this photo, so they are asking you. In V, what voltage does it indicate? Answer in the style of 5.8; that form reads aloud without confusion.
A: 45
